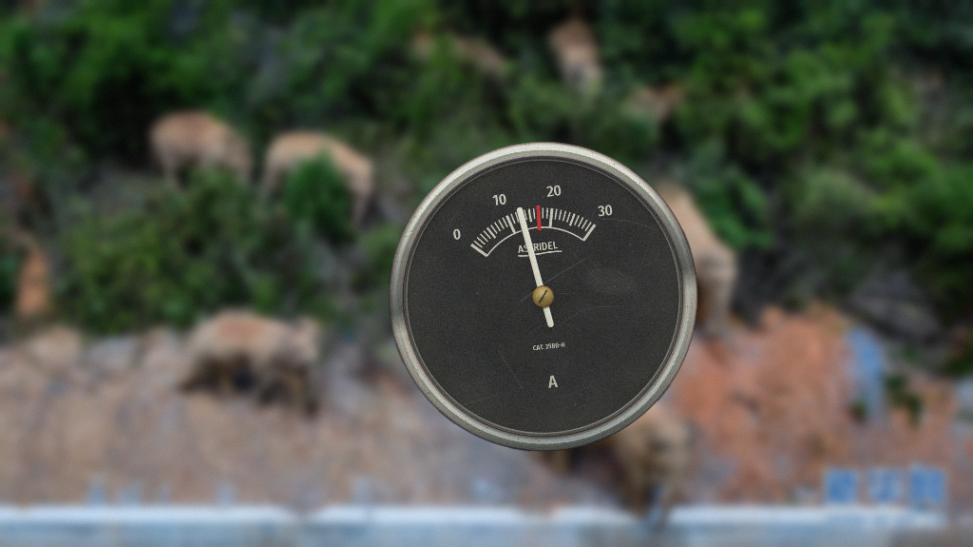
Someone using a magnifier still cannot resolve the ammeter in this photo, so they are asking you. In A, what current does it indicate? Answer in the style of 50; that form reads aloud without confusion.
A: 13
